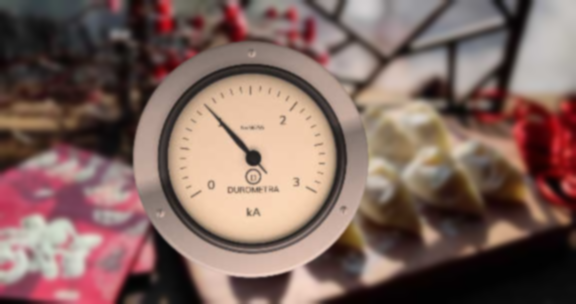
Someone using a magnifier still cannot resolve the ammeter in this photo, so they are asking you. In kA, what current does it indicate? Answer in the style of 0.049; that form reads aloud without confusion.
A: 1
